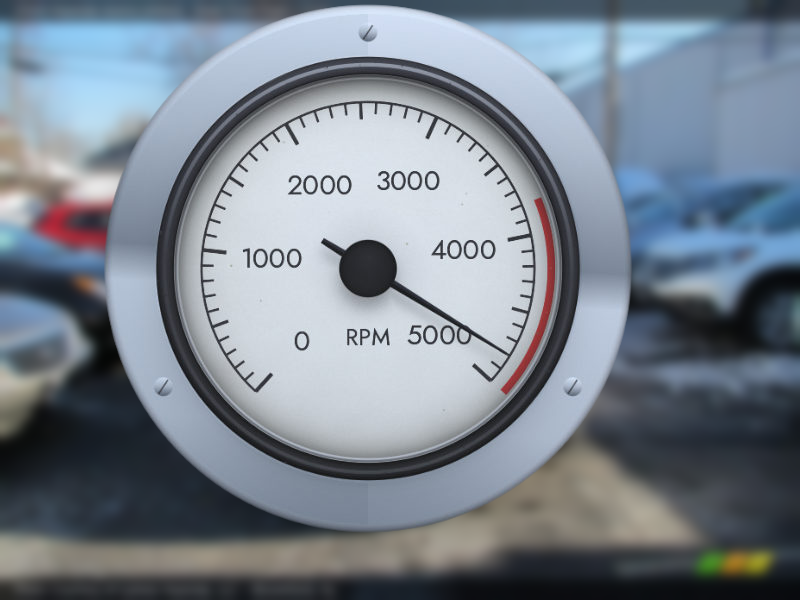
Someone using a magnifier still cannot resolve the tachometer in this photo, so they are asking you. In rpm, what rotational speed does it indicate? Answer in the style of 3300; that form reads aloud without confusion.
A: 4800
